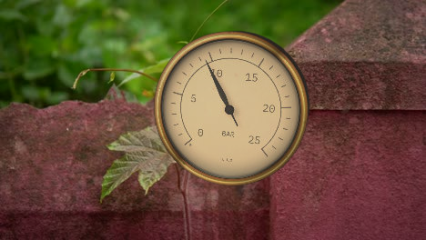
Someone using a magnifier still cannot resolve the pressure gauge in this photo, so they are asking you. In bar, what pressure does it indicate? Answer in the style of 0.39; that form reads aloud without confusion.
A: 9.5
